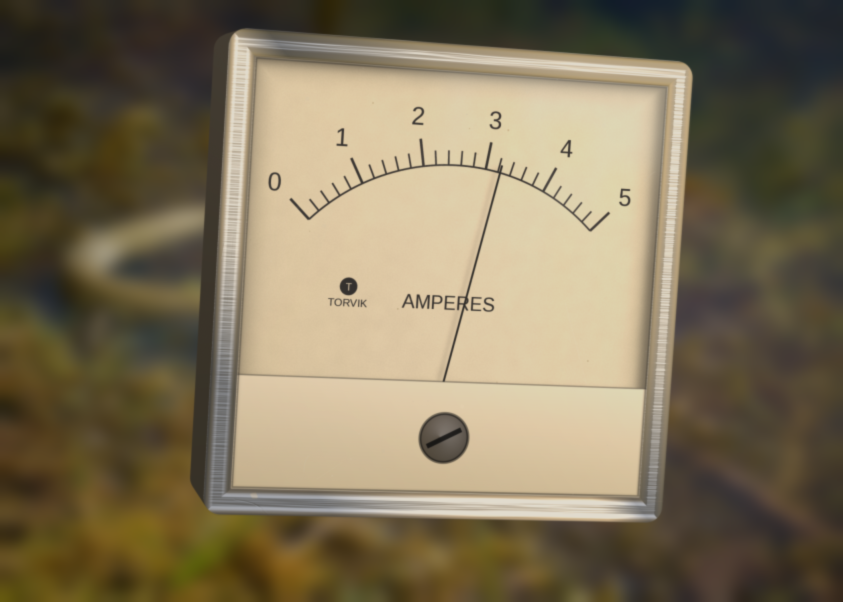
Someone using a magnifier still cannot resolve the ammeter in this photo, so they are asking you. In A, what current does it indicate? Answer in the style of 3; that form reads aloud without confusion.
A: 3.2
